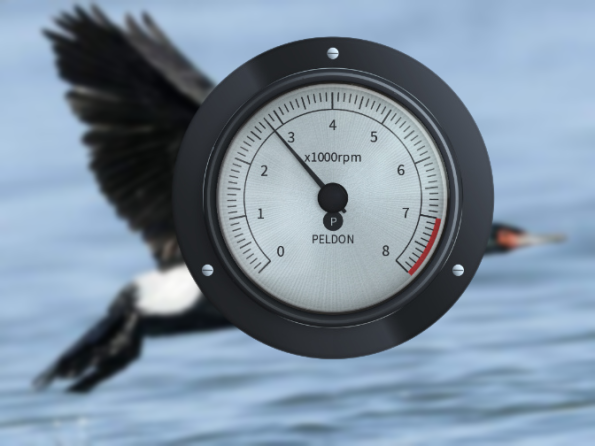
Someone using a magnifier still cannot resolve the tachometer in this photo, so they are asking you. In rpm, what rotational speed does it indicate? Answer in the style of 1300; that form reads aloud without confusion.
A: 2800
